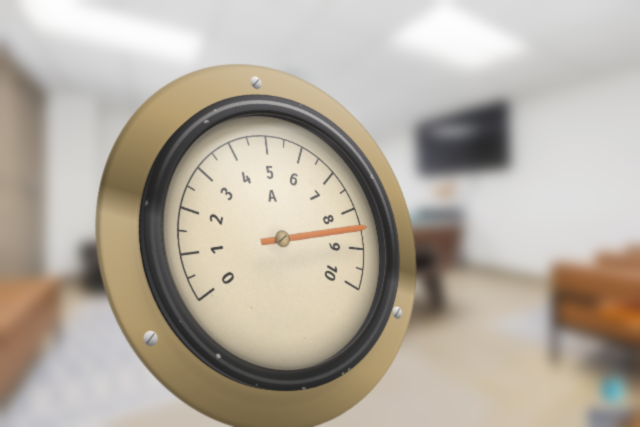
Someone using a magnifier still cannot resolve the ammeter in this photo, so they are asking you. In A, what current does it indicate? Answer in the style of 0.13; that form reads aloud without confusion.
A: 8.5
